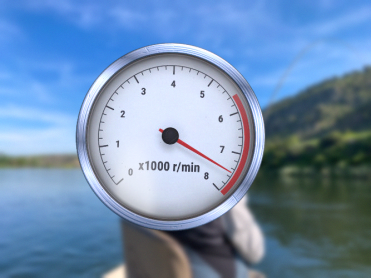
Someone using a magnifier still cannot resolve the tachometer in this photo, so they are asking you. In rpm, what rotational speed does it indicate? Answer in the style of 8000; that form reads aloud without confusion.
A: 7500
